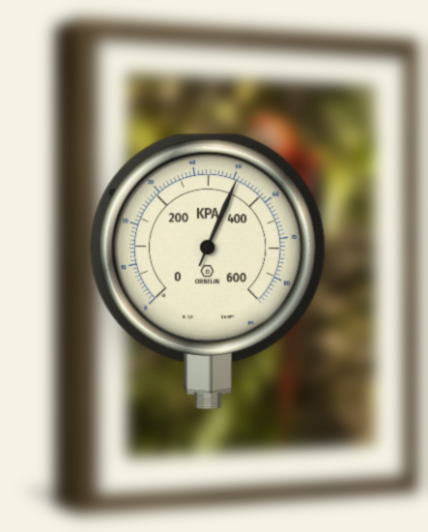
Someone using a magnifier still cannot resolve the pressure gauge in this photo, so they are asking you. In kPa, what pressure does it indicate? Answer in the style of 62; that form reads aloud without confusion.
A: 350
